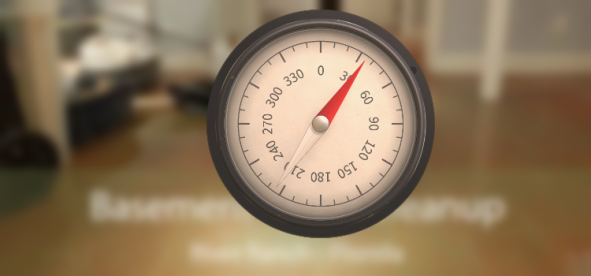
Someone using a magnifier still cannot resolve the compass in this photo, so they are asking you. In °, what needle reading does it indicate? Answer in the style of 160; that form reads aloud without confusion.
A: 35
